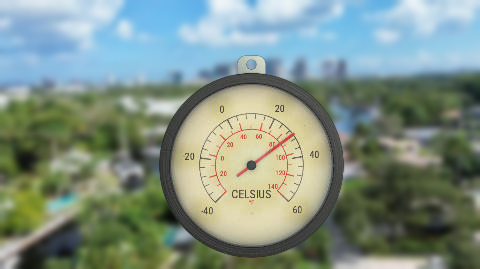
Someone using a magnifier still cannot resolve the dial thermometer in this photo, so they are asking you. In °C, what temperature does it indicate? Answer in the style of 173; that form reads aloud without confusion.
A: 30
